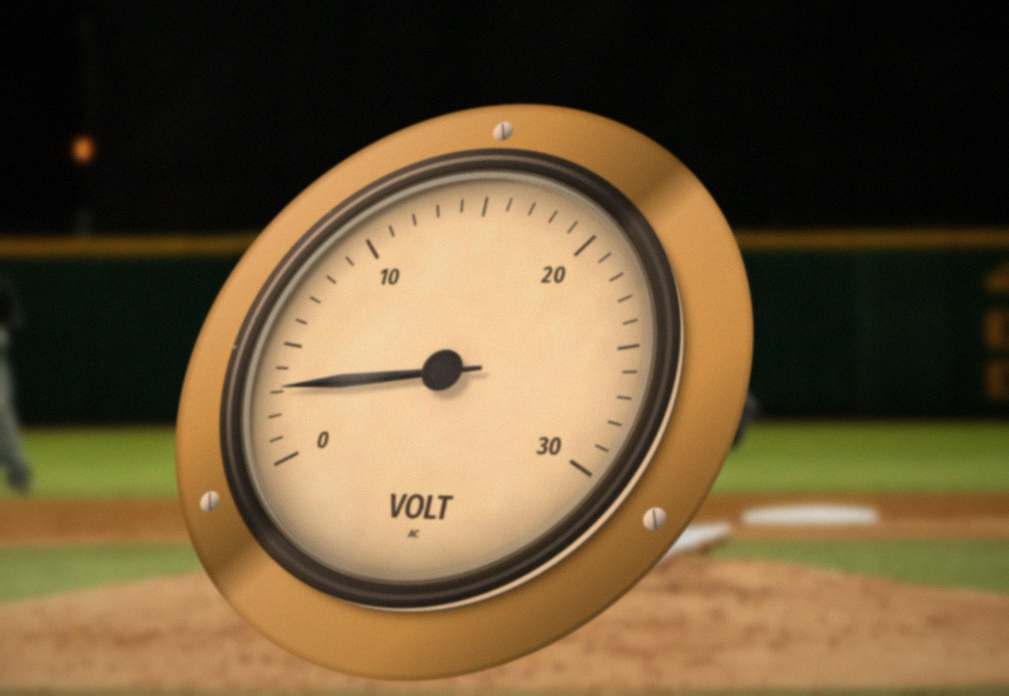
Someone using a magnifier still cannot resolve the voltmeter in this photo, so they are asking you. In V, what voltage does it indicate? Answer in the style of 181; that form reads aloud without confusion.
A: 3
